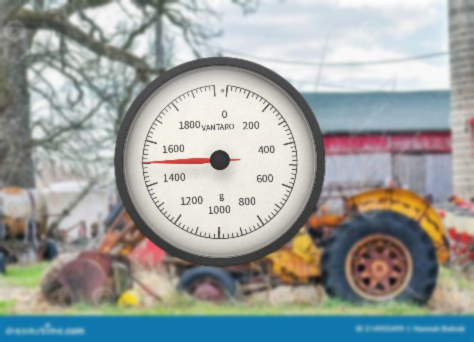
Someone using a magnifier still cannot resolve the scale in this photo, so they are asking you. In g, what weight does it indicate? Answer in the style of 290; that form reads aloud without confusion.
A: 1500
